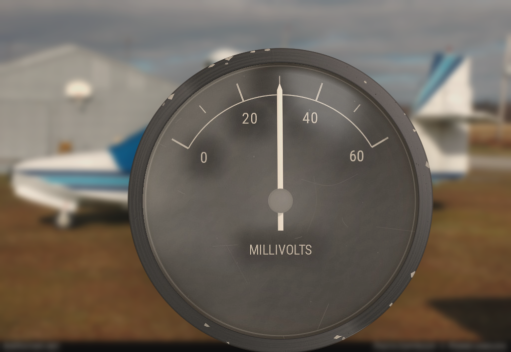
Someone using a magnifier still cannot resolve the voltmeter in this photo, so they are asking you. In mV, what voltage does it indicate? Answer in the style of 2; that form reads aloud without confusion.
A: 30
